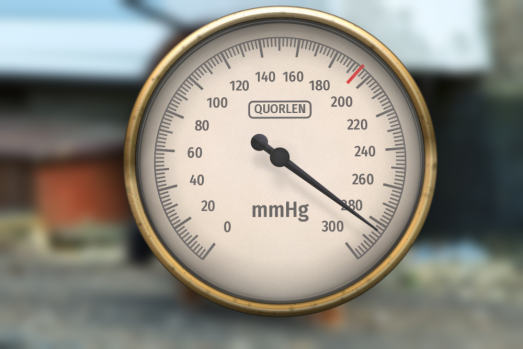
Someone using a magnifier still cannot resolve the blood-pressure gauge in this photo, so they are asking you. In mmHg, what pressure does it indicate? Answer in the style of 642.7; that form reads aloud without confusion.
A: 284
